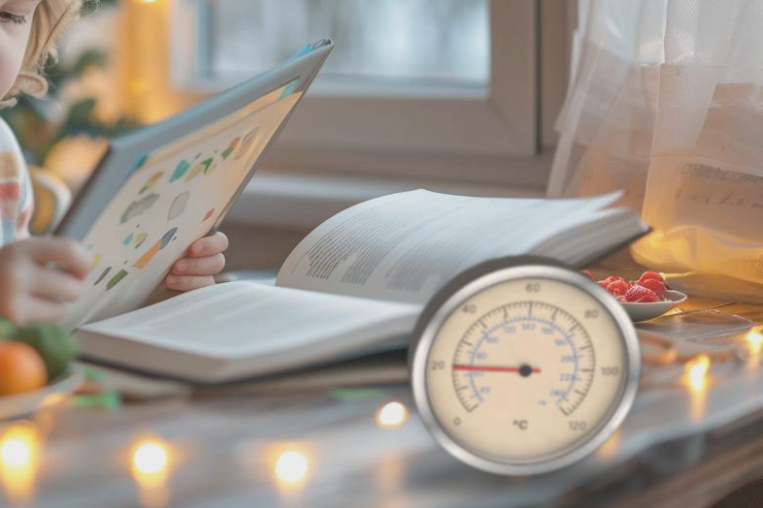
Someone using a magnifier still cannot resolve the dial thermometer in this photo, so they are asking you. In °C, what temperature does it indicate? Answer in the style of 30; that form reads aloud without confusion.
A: 20
